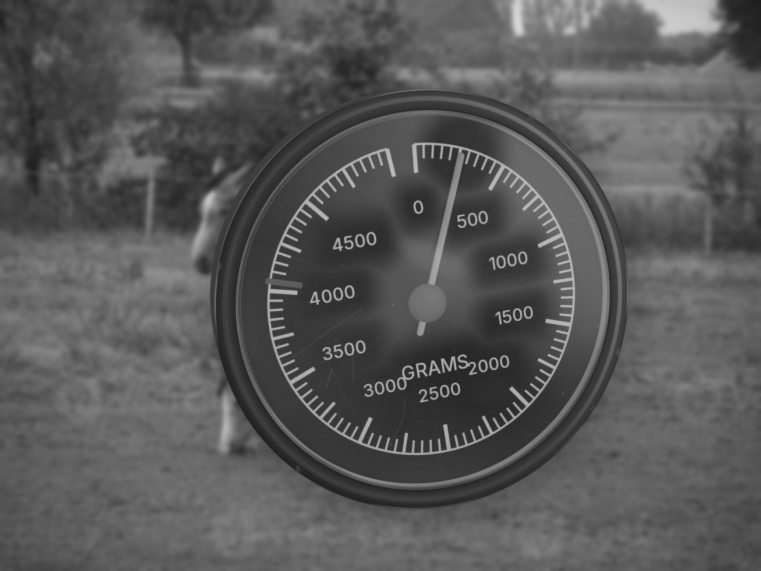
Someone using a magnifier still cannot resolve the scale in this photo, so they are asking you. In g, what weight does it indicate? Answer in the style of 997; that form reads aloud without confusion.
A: 250
